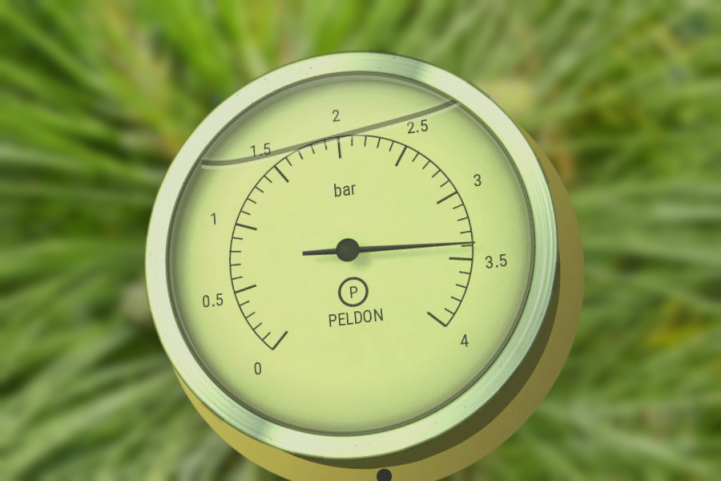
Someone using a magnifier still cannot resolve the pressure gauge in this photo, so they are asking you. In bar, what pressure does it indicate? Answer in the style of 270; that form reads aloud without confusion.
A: 3.4
